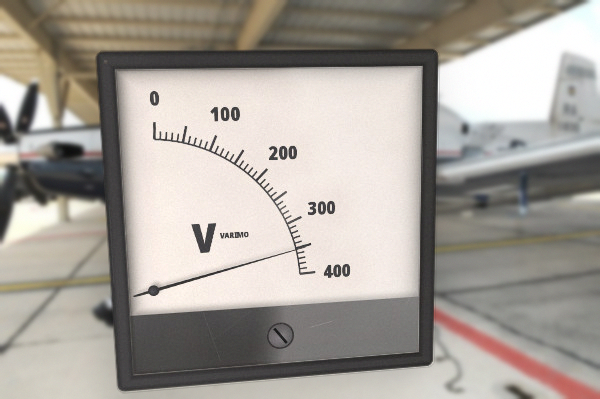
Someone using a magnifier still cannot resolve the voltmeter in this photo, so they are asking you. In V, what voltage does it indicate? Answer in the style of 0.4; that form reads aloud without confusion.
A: 350
